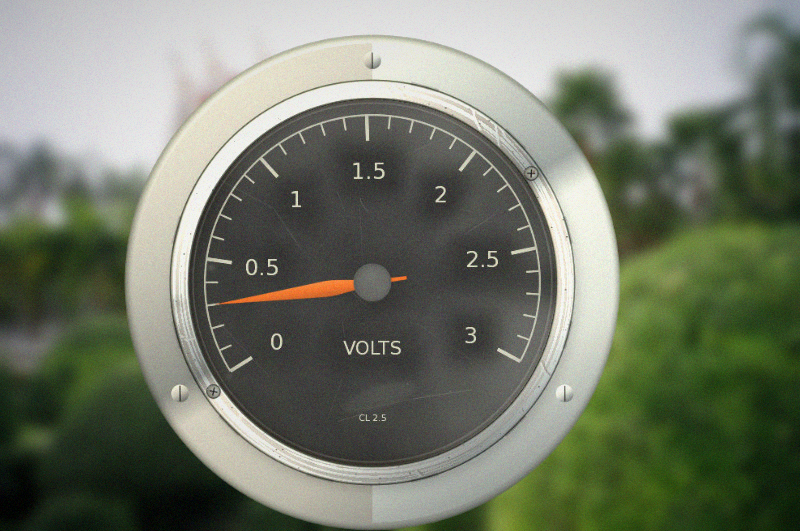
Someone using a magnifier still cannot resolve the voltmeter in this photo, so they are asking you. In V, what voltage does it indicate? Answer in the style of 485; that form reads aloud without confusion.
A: 0.3
